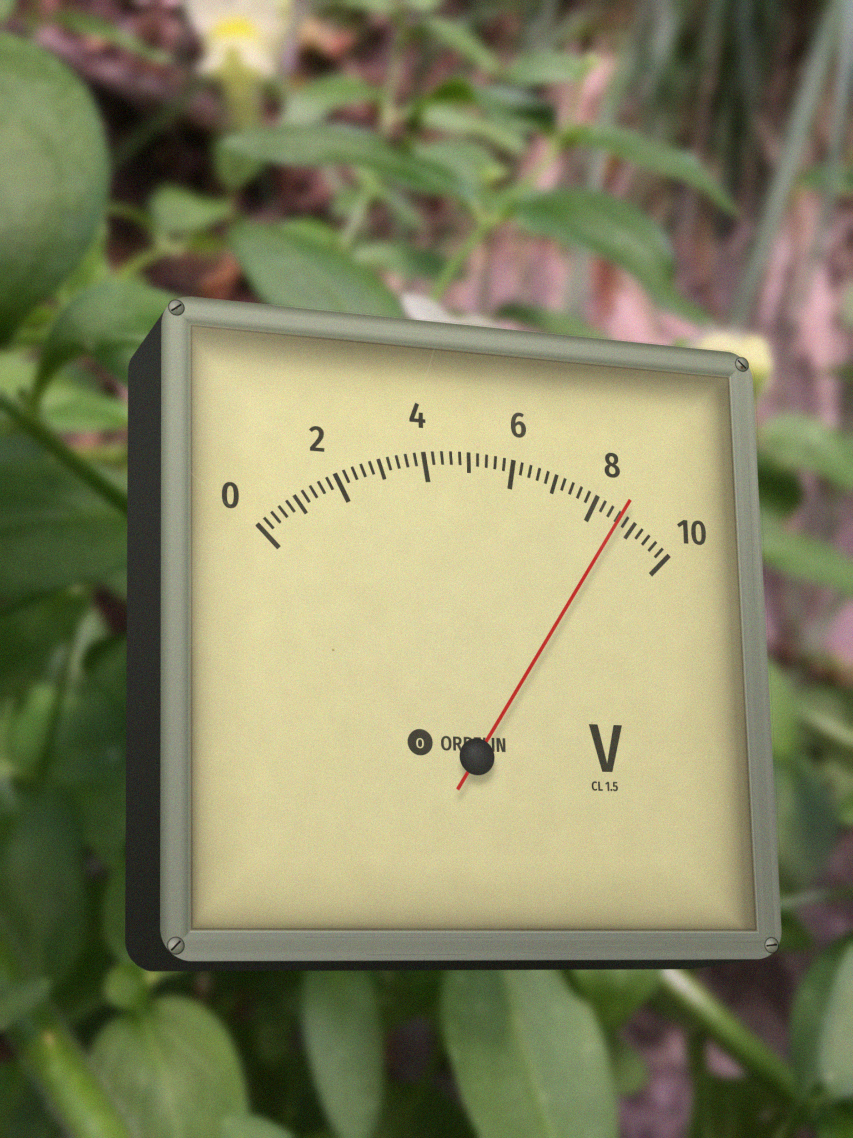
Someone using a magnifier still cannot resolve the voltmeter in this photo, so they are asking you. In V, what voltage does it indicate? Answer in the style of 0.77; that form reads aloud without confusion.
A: 8.6
